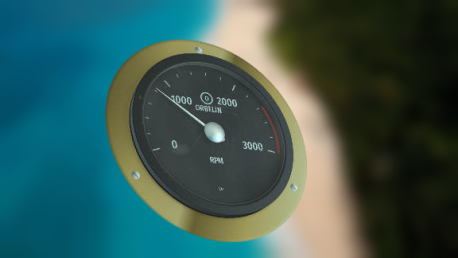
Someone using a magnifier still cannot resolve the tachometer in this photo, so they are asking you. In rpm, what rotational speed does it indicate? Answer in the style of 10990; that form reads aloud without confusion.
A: 800
